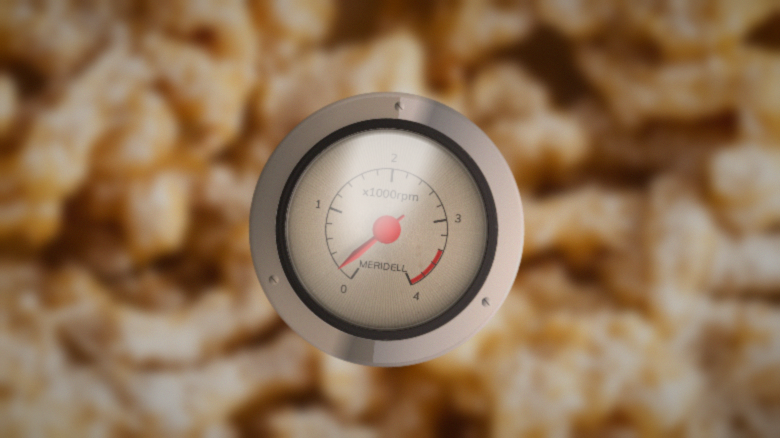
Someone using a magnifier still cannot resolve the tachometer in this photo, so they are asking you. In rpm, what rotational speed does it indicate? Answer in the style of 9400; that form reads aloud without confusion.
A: 200
